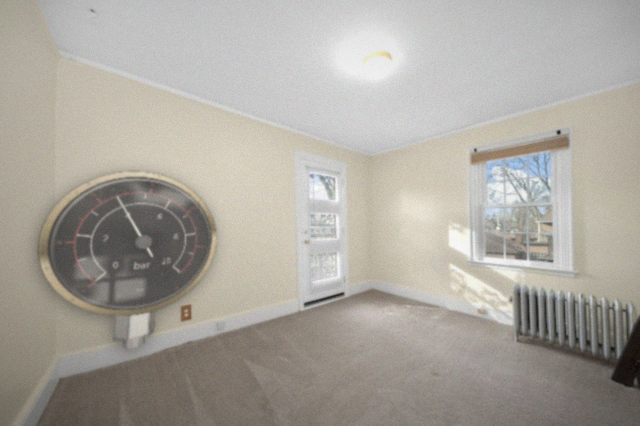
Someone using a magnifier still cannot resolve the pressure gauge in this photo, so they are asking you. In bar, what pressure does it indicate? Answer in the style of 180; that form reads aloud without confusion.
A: 4
